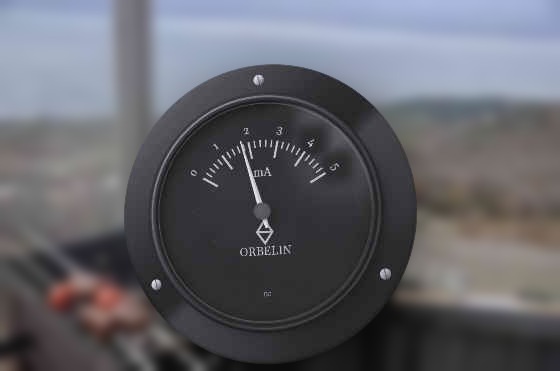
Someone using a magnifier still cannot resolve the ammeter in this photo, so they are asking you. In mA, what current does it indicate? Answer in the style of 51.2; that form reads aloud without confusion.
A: 1.8
